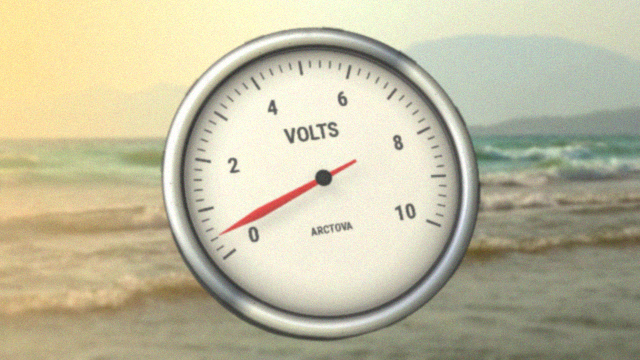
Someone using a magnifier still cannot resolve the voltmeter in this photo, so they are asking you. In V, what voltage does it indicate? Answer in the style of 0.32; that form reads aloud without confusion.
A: 0.4
